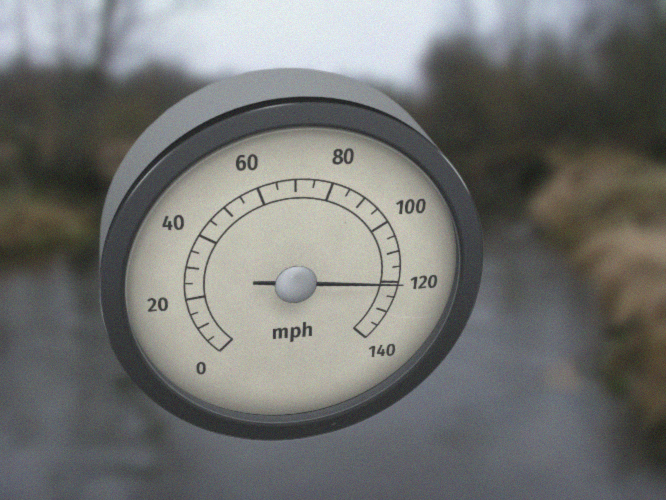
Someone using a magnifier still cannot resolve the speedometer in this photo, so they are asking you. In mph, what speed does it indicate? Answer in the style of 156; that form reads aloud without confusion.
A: 120
